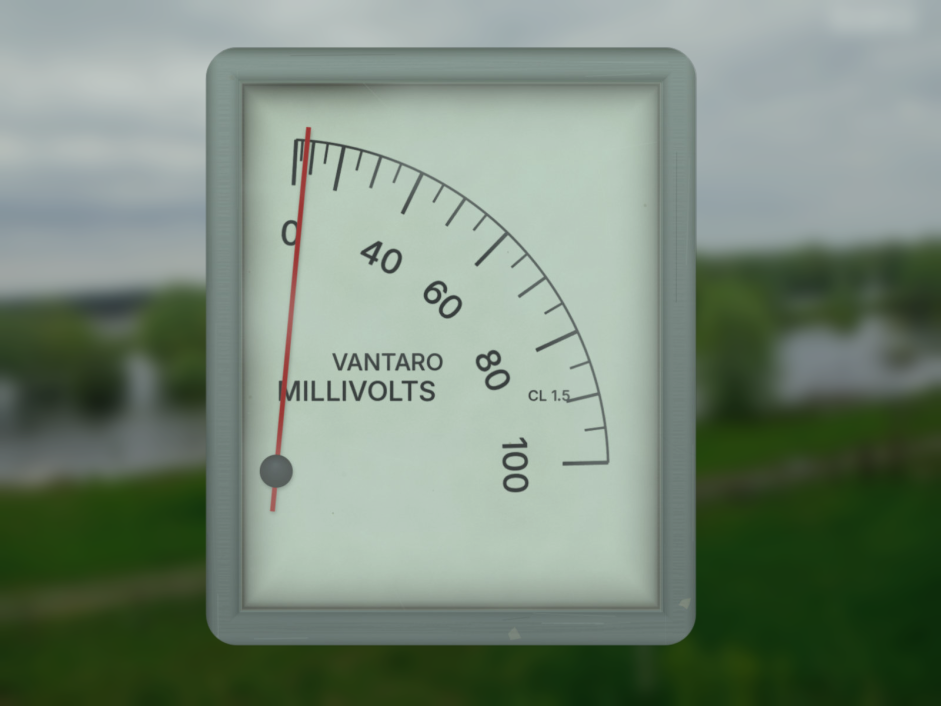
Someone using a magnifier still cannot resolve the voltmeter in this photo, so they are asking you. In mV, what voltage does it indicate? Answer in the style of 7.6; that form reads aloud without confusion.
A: 7.5
